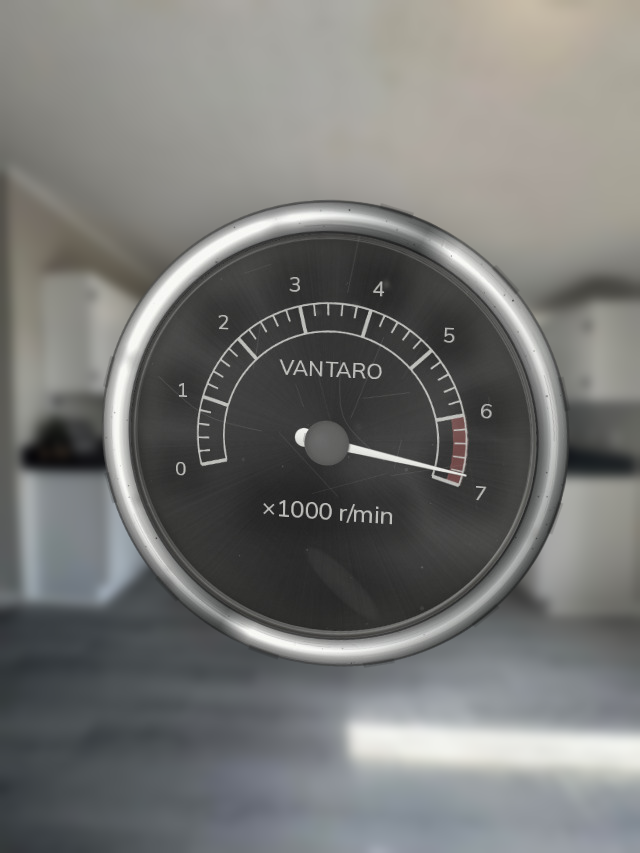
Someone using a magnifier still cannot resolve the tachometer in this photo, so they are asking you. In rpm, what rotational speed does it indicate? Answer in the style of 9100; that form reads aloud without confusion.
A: 6800
